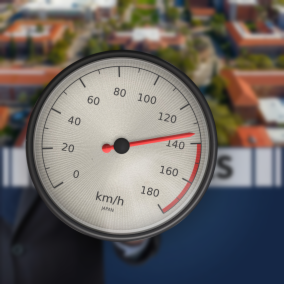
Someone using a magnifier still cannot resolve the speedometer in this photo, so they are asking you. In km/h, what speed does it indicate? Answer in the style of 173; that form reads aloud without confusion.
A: 135
